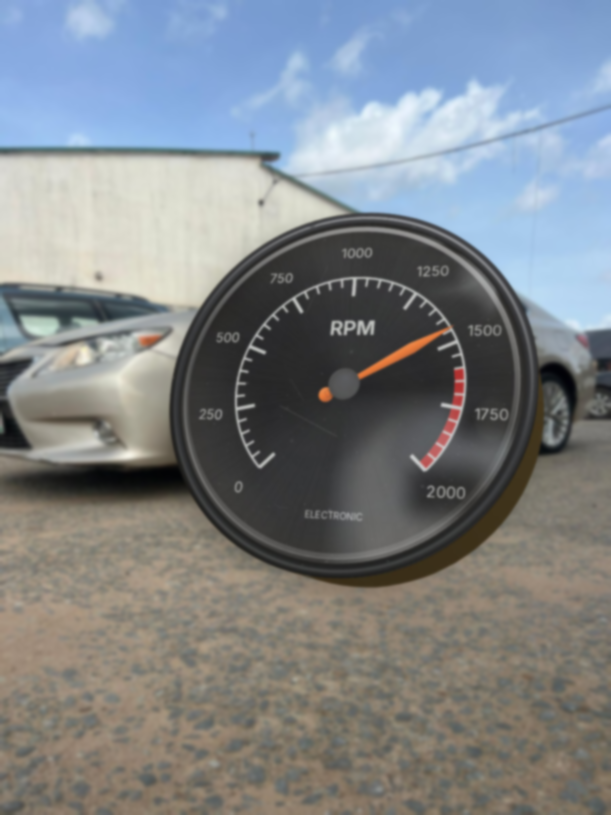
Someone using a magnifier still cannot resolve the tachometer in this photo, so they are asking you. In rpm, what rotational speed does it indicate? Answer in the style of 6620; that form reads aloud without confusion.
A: 1450
